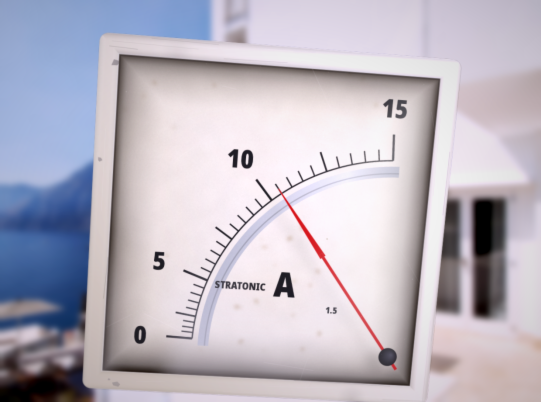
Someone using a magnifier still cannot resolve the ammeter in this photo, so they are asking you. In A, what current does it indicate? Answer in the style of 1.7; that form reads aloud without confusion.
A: 10.5
